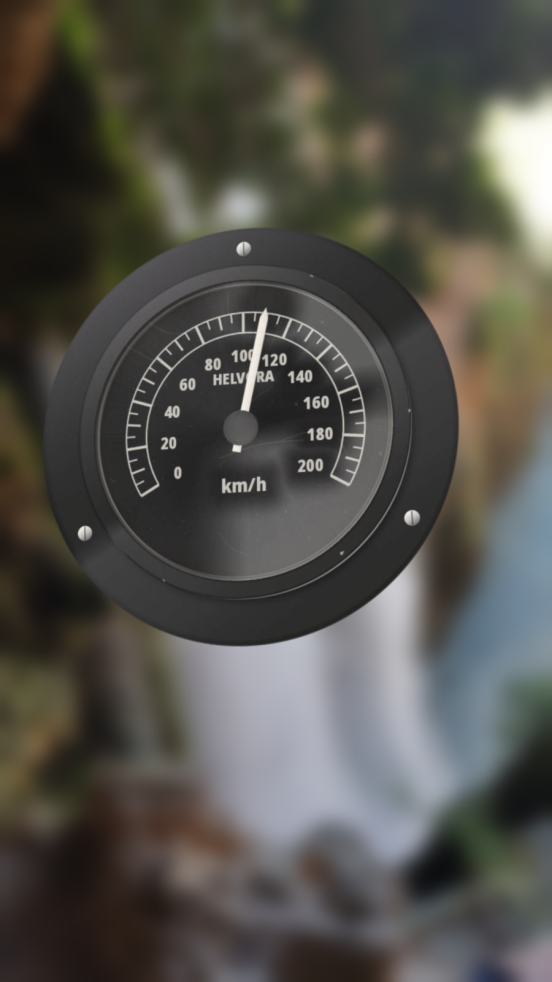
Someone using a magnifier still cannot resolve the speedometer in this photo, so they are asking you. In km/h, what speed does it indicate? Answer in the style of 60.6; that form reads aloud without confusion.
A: 110
